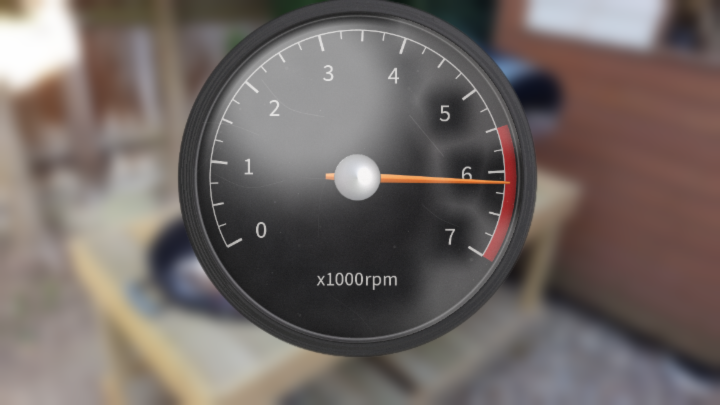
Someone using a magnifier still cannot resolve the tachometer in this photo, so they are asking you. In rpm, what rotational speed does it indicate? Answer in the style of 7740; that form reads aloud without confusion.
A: 6125
